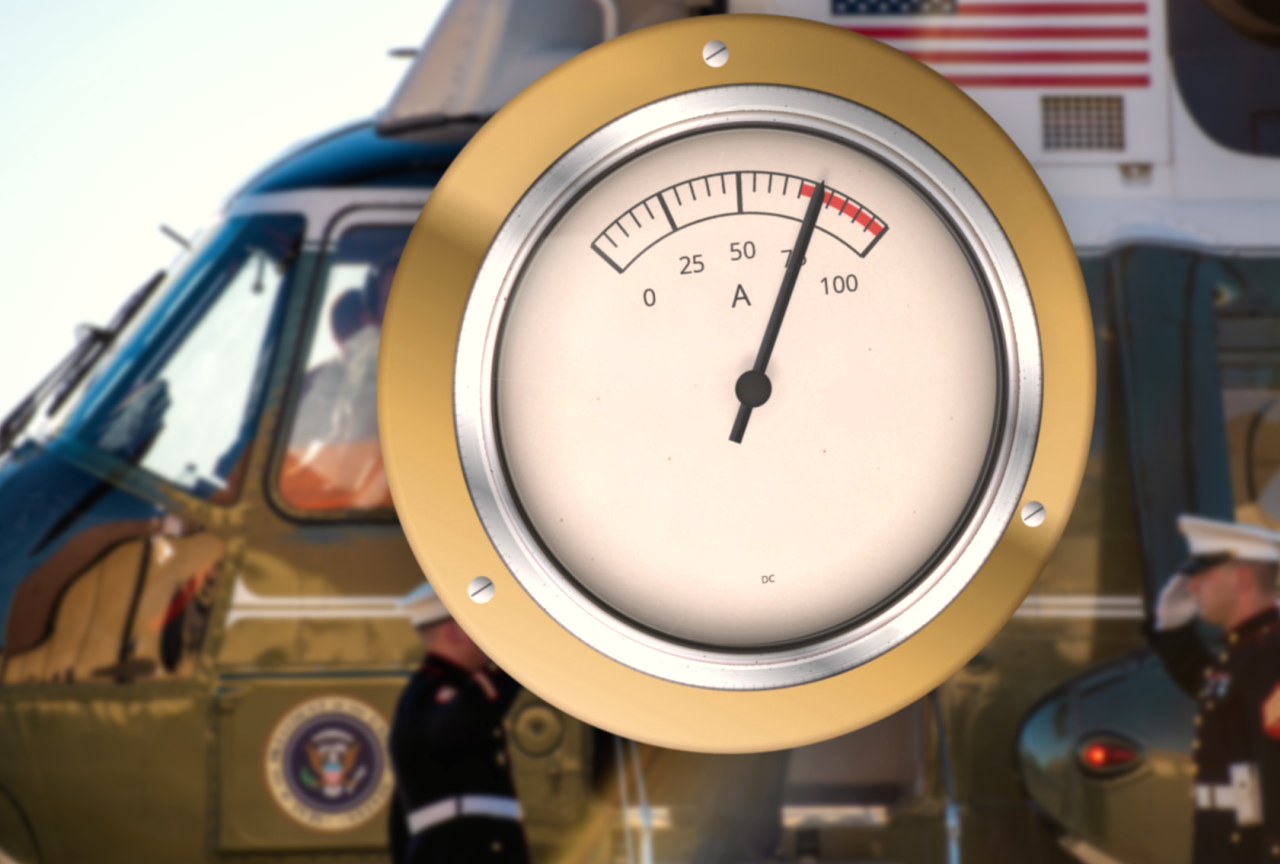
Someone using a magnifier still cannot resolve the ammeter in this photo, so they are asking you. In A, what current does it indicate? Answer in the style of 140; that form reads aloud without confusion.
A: 75
